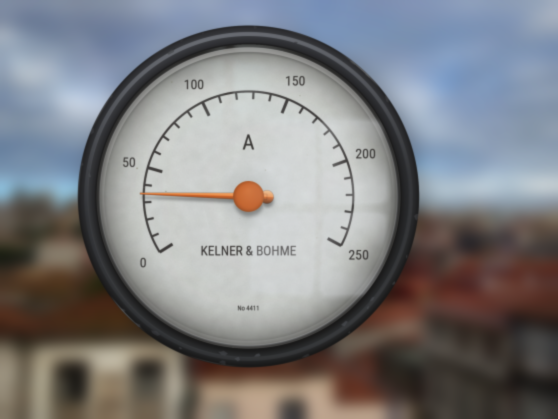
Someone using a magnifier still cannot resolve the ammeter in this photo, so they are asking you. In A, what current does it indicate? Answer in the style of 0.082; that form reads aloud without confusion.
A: 35
